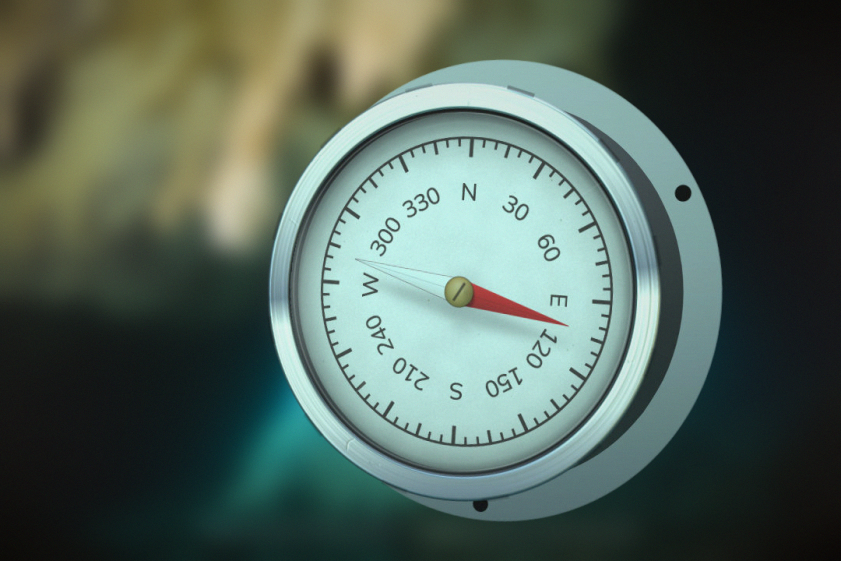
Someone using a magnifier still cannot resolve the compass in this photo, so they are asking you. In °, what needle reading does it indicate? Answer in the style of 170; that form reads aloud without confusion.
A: 102.5
